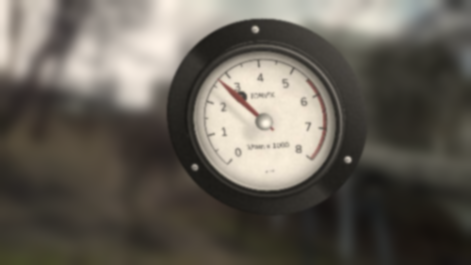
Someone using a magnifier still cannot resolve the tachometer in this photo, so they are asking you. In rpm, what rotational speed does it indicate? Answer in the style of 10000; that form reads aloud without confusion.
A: 2750
